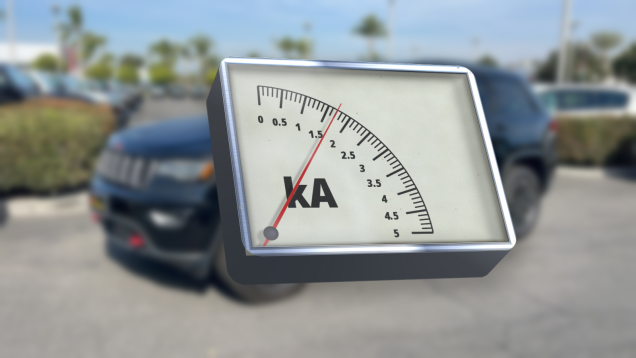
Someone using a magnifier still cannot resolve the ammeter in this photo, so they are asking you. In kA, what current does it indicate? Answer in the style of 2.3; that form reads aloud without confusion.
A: 1.7
